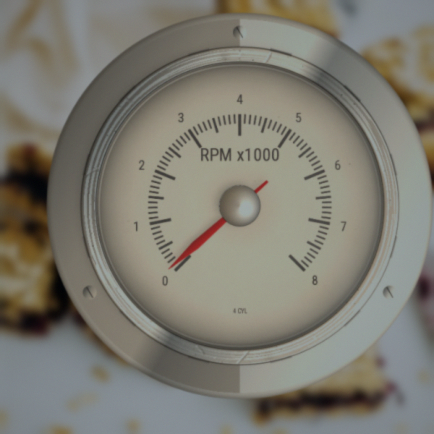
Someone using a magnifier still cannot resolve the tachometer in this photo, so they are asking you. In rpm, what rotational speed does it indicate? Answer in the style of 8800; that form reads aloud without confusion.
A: 100
